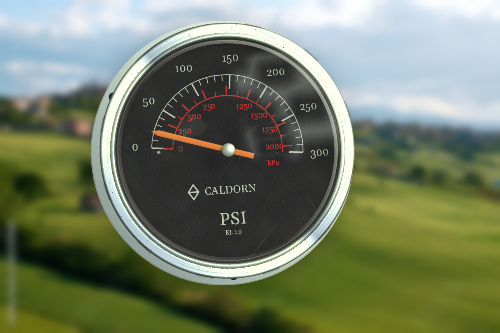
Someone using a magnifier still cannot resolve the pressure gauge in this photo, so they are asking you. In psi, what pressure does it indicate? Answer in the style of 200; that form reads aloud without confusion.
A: 20
